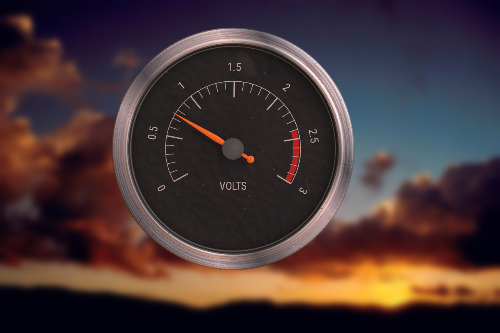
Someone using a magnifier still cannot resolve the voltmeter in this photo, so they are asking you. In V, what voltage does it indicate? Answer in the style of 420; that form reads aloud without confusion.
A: 0.75
